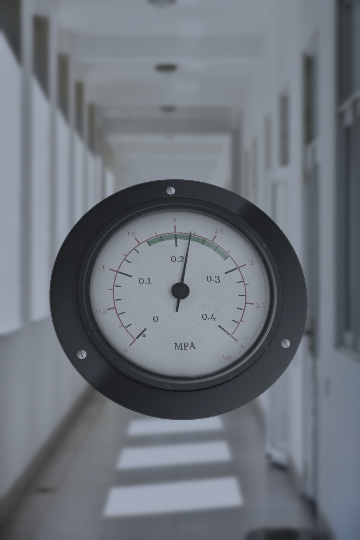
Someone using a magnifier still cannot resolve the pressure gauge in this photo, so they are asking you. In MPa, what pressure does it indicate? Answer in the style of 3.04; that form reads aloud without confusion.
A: 0.22
